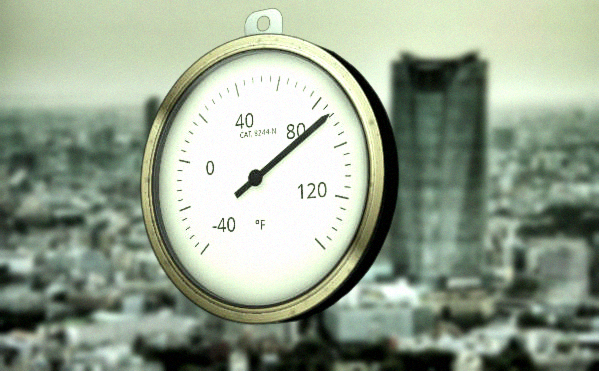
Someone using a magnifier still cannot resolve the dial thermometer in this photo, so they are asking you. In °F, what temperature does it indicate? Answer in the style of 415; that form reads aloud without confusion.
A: 88
